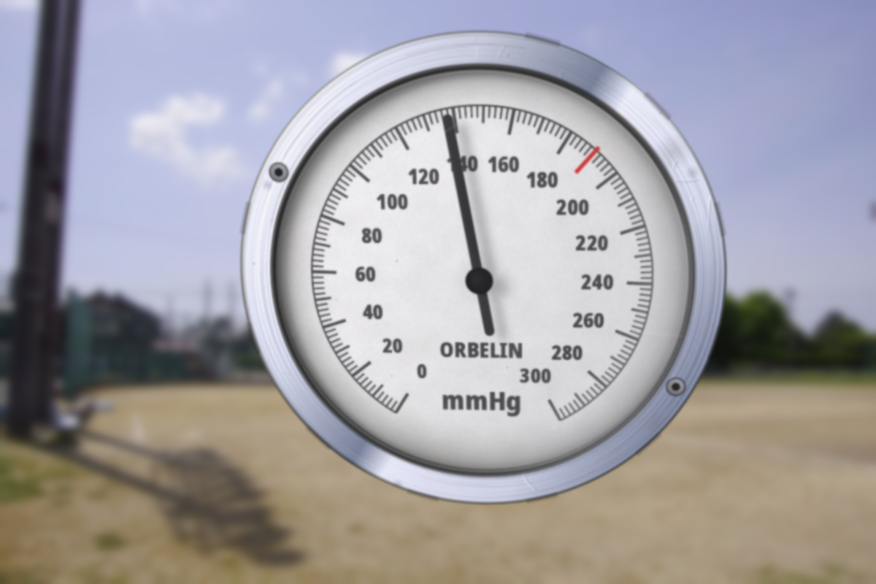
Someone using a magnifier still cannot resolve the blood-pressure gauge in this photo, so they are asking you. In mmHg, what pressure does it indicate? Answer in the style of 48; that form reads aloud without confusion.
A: 138
